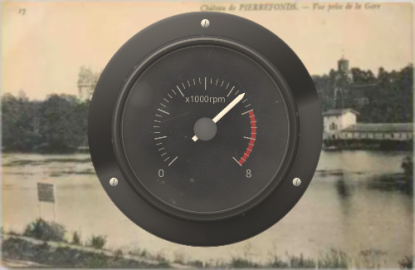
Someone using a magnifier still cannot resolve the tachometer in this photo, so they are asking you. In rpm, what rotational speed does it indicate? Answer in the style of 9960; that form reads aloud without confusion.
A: 5400
